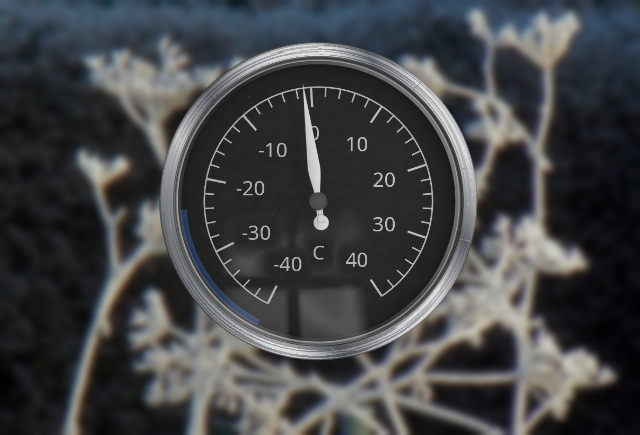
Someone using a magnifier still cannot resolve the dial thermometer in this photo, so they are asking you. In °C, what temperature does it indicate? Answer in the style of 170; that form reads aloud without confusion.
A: -1
